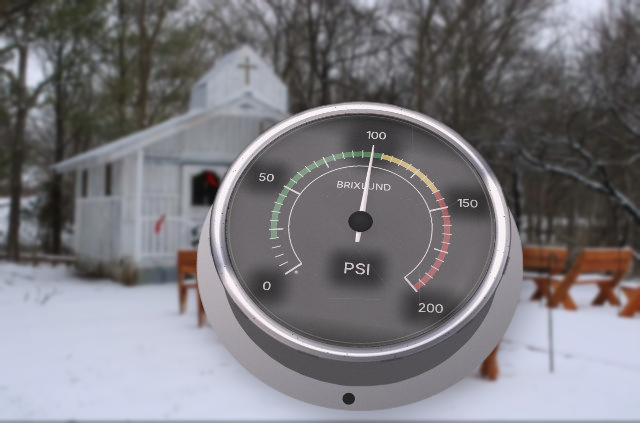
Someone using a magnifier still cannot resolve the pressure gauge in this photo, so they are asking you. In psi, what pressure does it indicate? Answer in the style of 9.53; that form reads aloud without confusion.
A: 100
